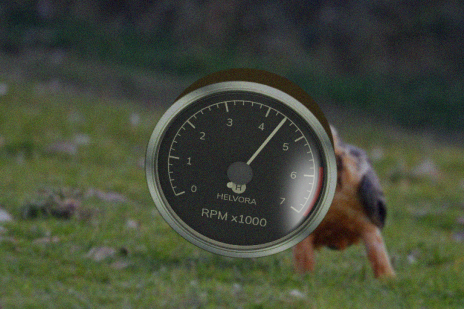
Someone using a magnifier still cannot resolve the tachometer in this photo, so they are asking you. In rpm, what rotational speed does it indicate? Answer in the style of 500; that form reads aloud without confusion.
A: 4400
